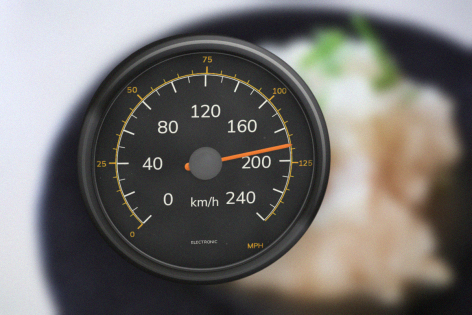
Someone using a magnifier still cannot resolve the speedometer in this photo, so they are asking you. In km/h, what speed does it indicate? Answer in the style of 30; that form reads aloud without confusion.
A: 190
